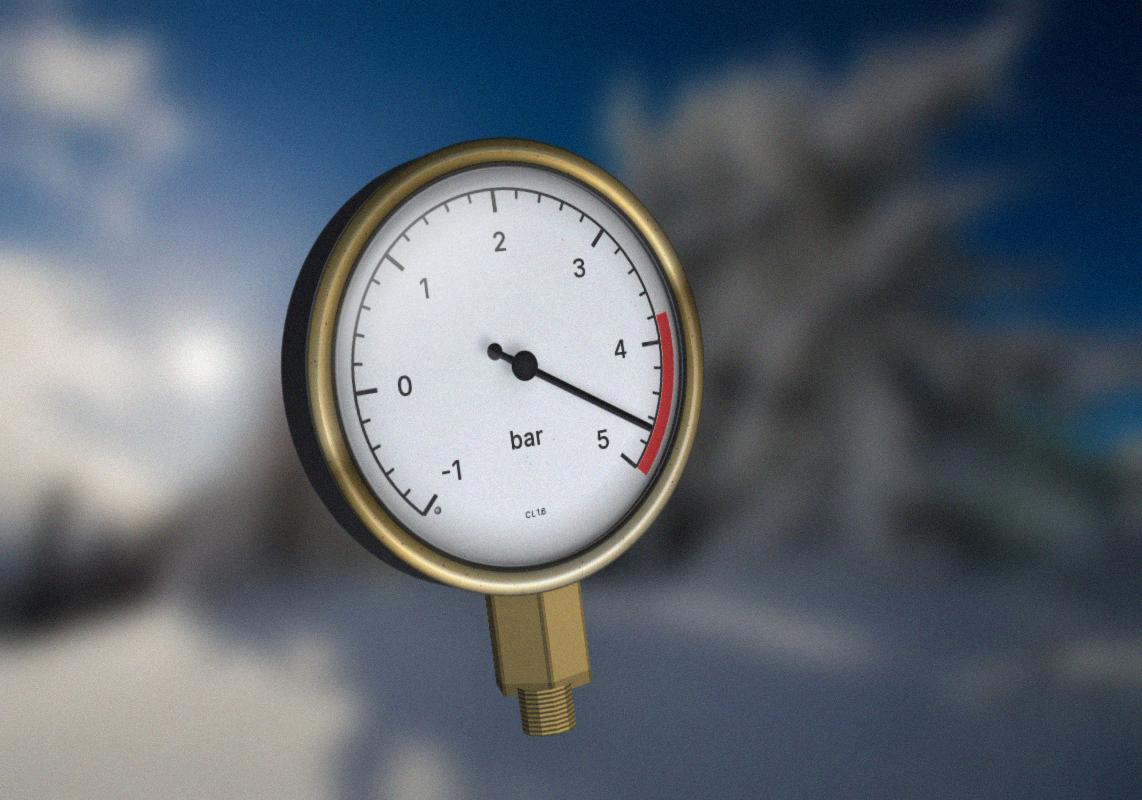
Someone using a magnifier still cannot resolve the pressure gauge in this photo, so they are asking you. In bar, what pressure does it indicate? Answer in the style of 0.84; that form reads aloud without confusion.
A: 4.7
